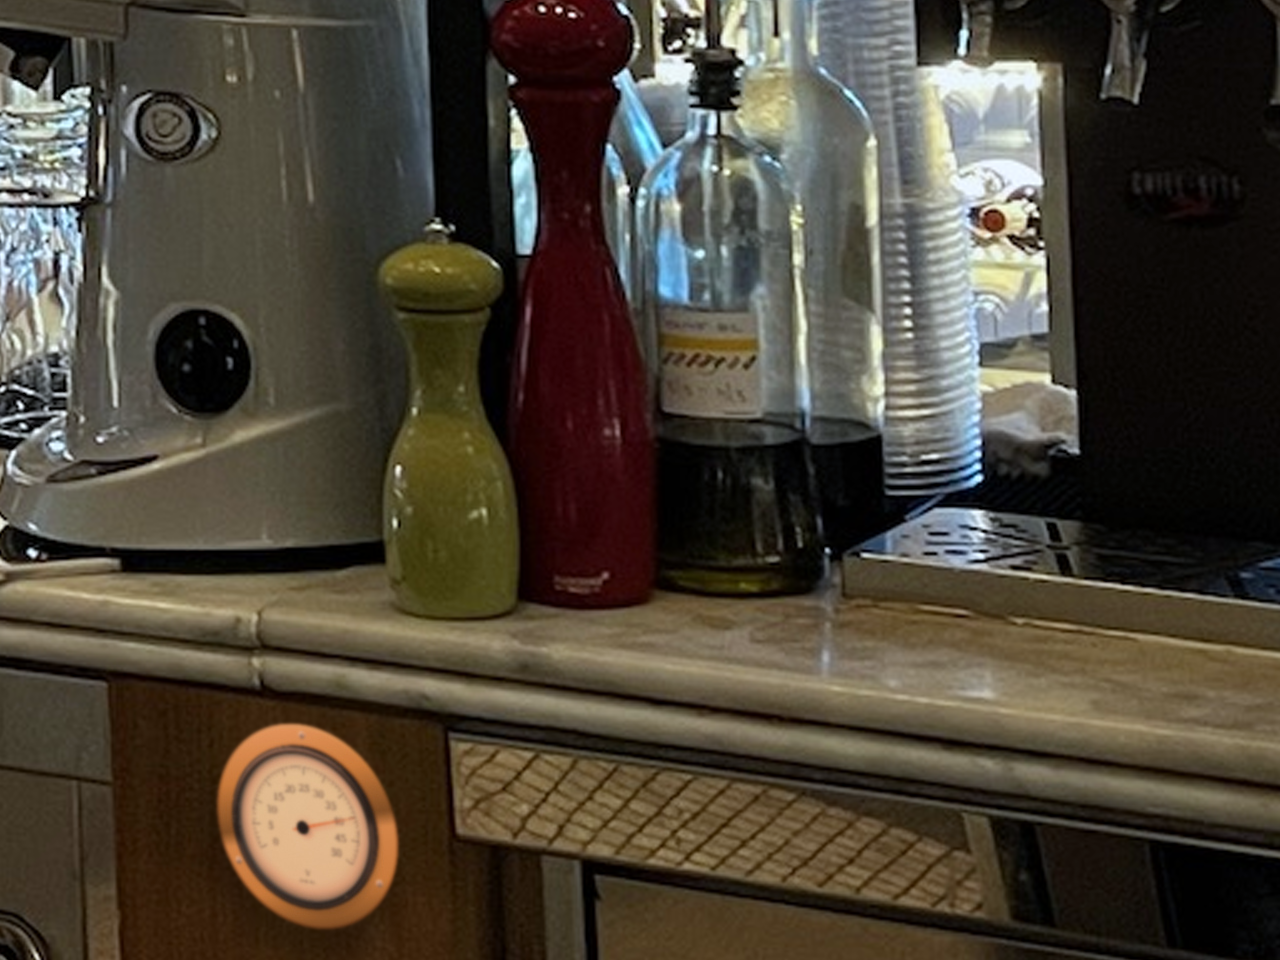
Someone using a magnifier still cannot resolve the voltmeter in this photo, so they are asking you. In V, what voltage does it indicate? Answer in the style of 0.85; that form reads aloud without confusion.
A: 40
